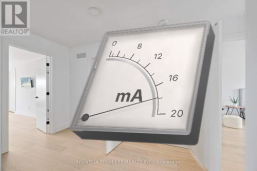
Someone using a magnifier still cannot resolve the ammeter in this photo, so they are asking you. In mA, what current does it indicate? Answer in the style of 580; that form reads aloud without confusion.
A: 18
